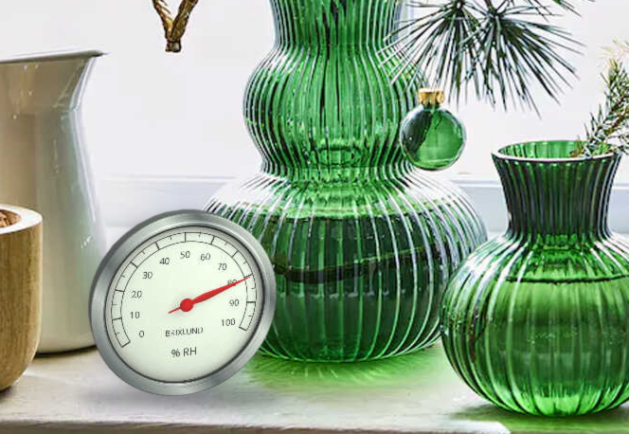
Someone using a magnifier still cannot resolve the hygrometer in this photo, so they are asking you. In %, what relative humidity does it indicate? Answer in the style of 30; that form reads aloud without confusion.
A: 80
